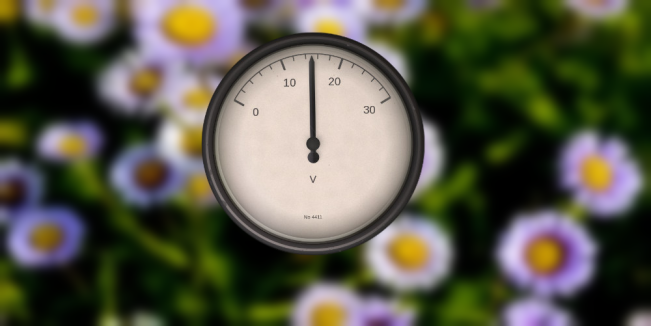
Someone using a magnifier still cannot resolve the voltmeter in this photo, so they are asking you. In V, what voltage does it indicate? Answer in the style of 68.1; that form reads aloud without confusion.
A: 15
